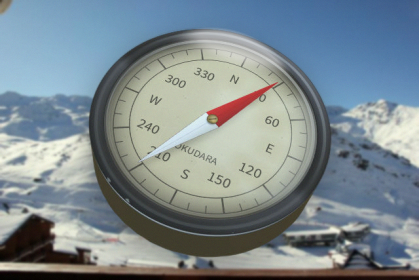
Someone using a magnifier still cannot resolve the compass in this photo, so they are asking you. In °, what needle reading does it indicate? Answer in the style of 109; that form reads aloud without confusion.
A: 30
